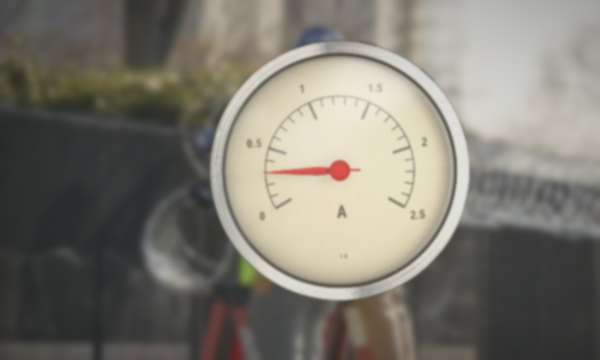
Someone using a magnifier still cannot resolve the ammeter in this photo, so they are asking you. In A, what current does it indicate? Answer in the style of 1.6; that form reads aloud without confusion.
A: 0.3
